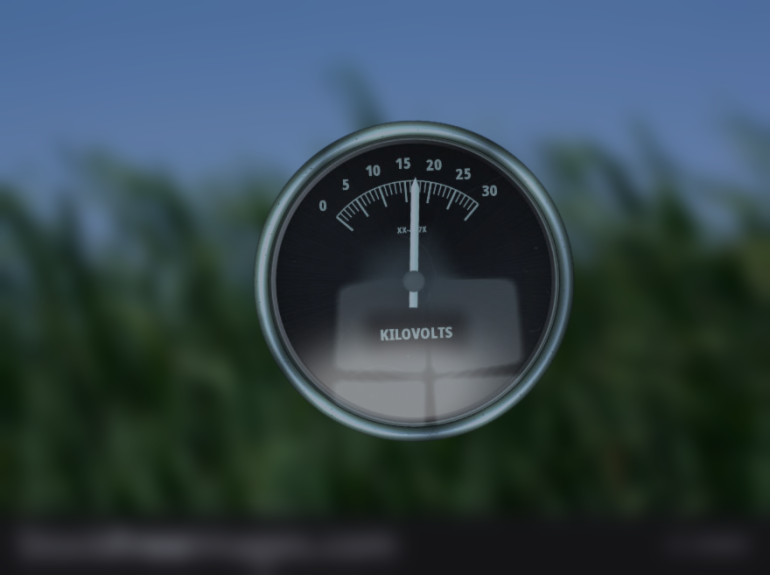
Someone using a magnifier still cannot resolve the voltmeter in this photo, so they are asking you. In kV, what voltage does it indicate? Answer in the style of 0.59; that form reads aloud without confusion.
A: 17
